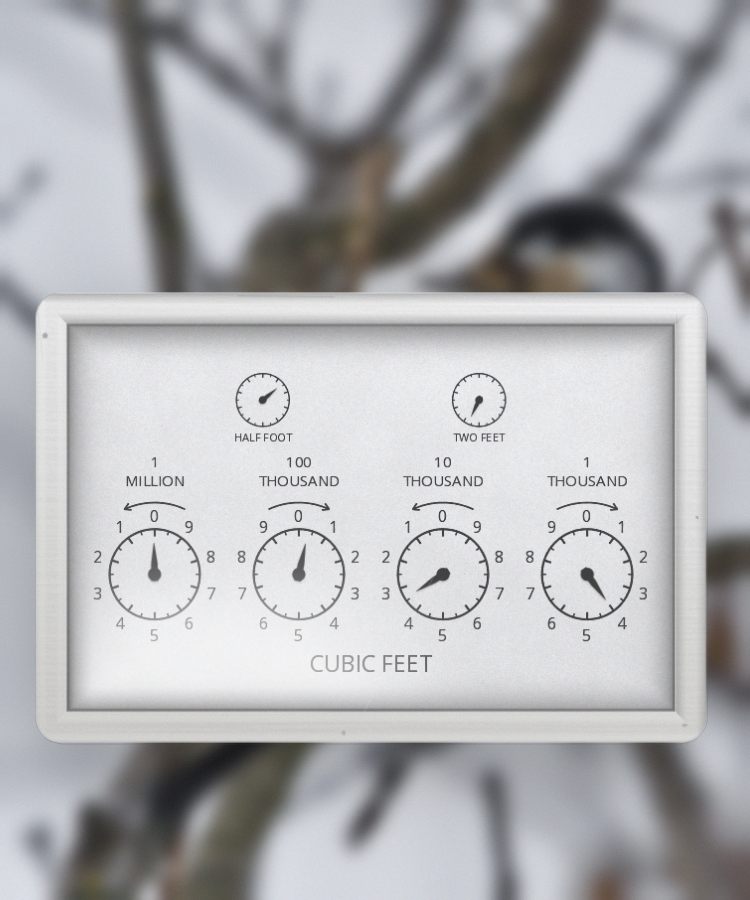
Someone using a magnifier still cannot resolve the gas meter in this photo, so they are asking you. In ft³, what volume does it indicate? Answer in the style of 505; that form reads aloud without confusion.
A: 3400
